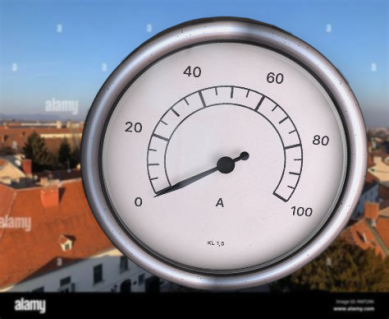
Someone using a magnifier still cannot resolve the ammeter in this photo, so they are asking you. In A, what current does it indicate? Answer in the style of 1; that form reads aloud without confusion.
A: 0
